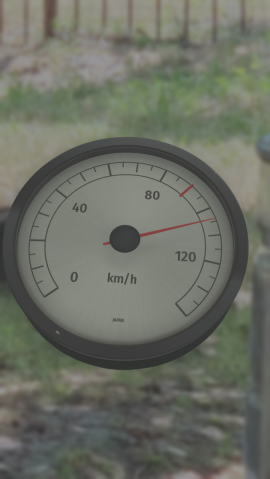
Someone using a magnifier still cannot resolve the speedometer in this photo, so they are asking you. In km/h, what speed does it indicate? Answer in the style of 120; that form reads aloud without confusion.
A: 105
